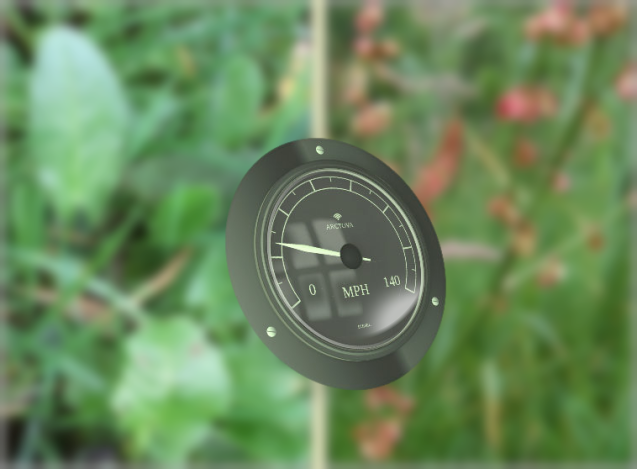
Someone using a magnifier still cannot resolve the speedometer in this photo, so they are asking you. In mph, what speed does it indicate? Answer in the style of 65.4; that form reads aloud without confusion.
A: 25
